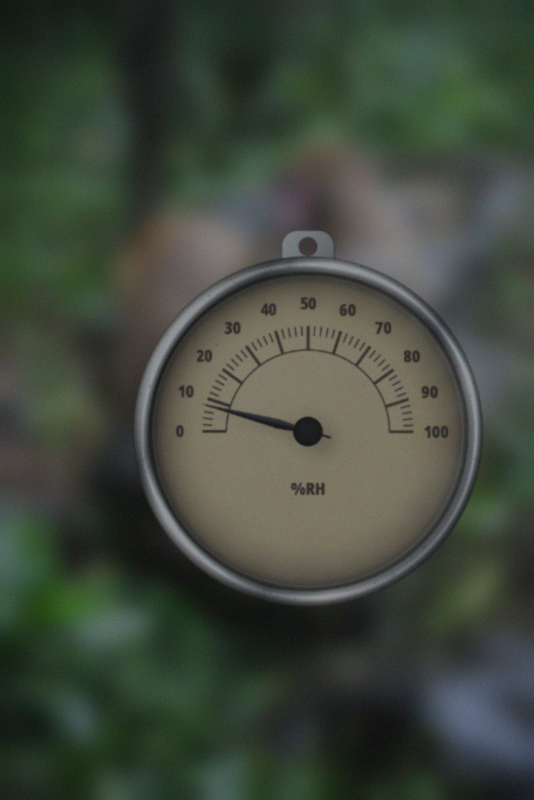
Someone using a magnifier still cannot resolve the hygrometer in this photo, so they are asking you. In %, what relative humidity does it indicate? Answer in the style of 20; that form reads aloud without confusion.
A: 8
